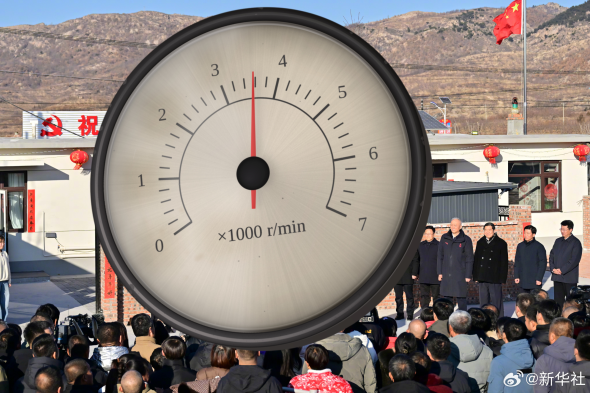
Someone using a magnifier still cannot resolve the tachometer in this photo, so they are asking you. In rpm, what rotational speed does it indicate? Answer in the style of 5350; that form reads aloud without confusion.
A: 3600
